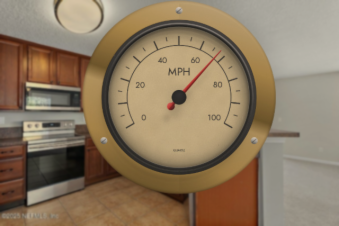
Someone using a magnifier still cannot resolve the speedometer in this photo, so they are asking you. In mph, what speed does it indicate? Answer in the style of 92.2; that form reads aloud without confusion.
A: 67.5
